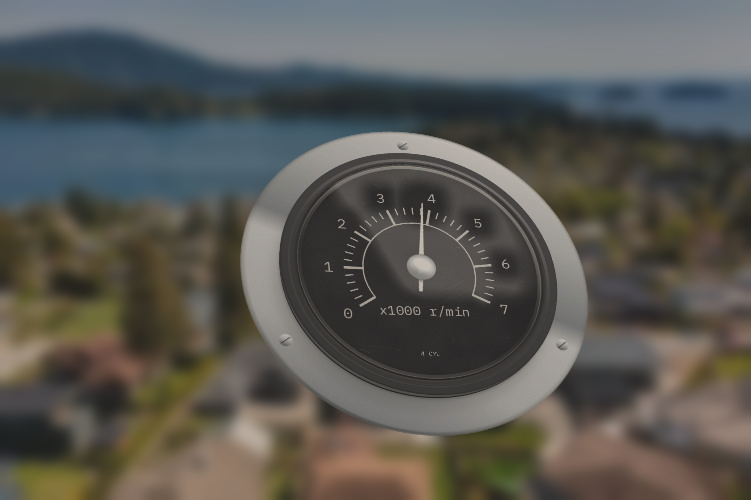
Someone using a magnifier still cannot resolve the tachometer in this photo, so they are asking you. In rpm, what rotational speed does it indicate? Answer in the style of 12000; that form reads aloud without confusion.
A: 3800
